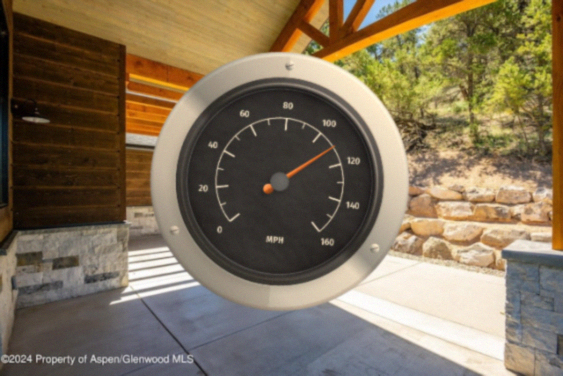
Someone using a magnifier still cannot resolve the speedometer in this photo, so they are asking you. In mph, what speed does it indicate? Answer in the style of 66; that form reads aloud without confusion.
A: 110
